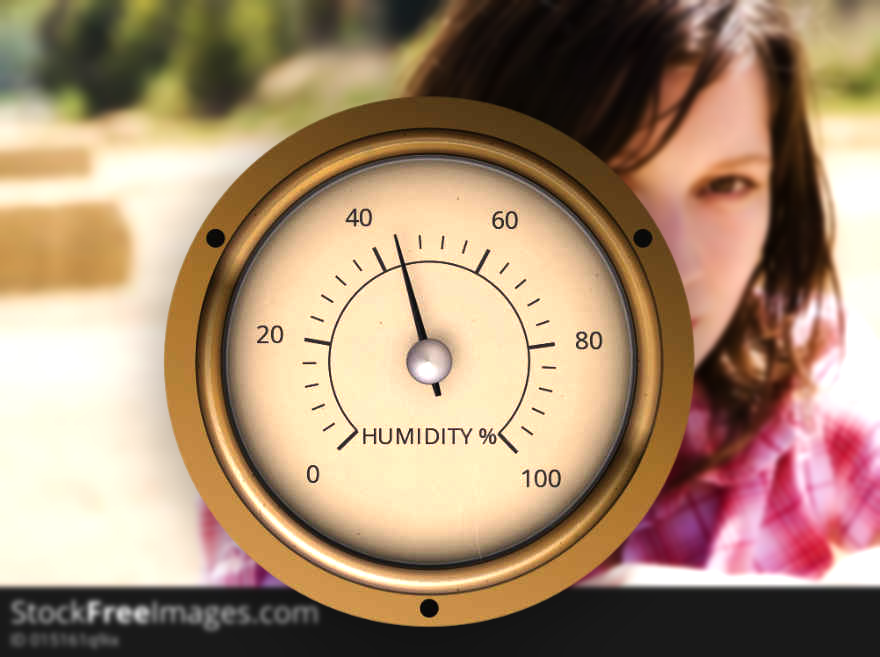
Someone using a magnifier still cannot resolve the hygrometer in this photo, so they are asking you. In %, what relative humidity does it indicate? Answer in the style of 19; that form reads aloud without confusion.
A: 44
